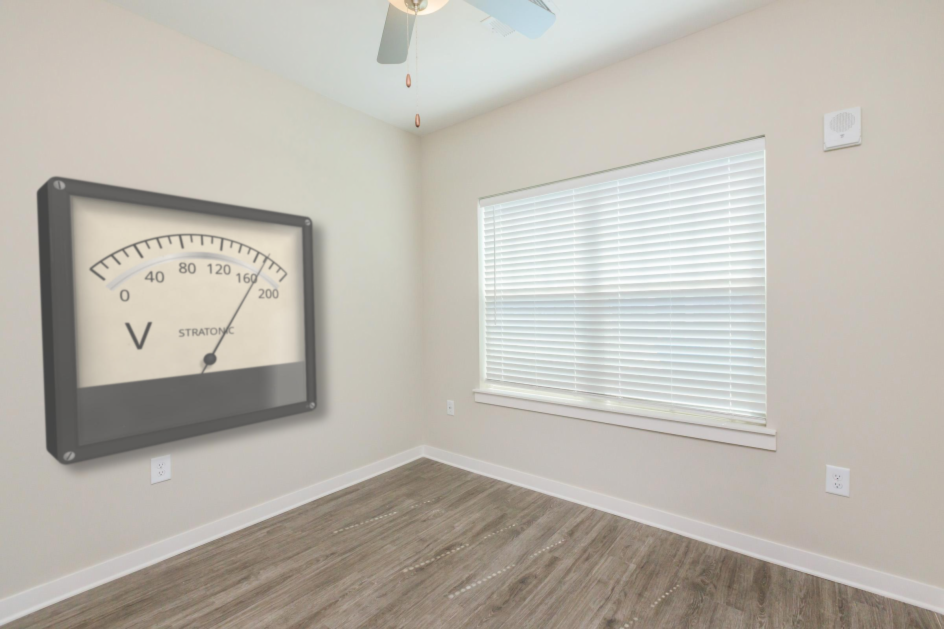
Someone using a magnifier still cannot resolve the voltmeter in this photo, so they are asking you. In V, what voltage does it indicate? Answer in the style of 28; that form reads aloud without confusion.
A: 170
